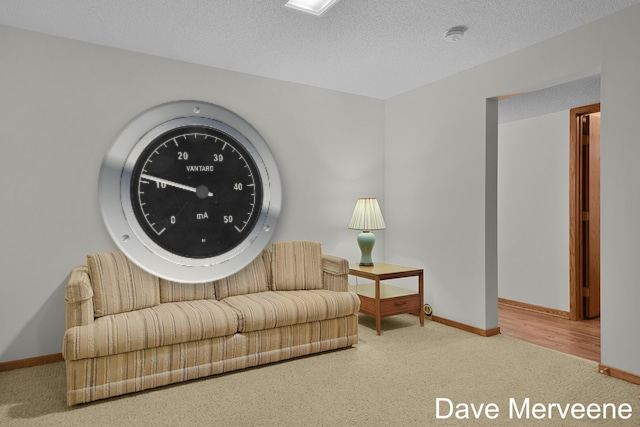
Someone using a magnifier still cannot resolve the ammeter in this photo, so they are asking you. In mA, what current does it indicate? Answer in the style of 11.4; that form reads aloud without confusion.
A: 11
